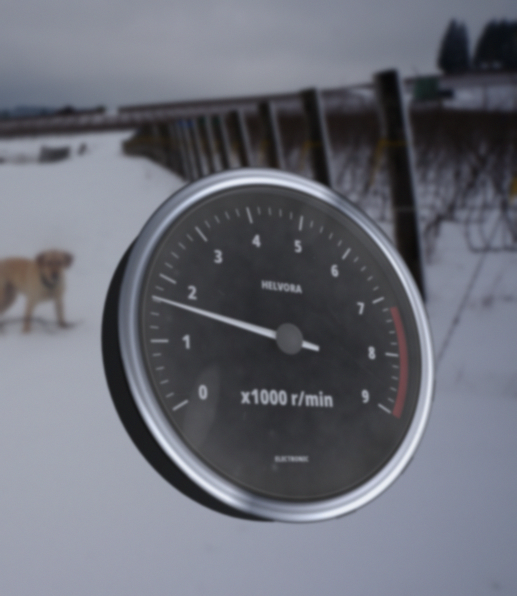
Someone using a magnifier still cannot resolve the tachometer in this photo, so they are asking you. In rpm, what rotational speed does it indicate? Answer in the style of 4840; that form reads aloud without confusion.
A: 1600
